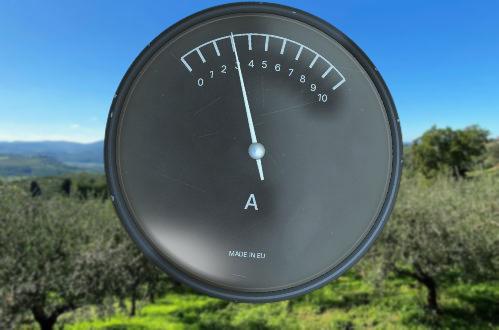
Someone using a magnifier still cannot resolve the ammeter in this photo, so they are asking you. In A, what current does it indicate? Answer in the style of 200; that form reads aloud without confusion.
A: 3
